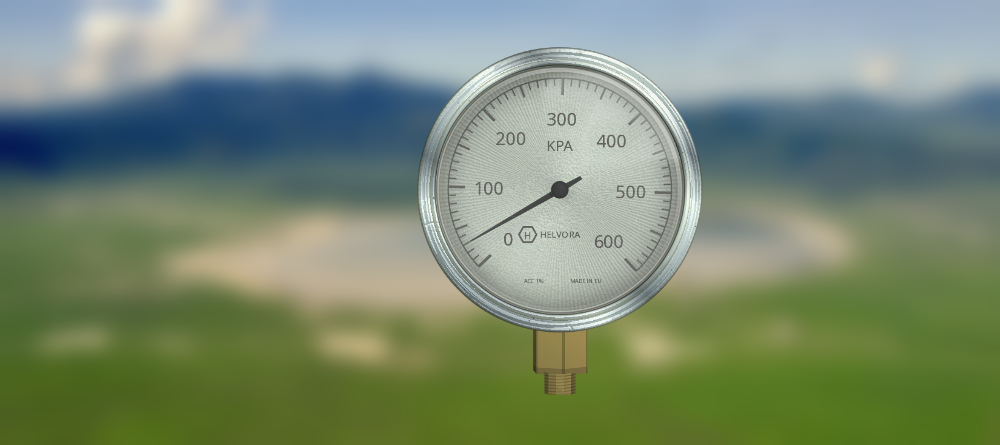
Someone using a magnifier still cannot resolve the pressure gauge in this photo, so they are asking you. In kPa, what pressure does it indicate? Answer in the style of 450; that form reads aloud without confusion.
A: 30
